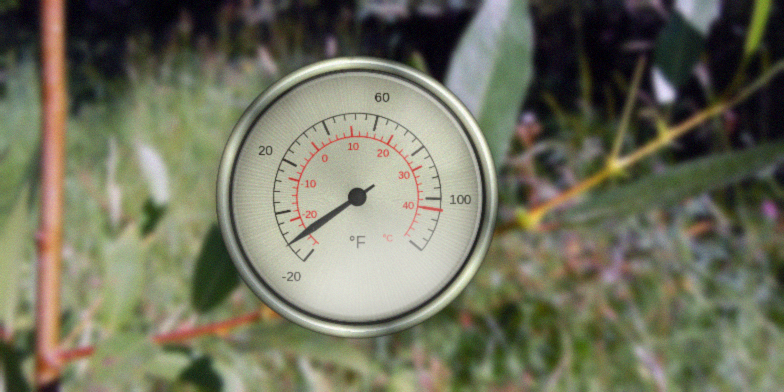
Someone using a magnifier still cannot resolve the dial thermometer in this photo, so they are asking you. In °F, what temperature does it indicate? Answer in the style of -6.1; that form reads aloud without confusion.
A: -12
